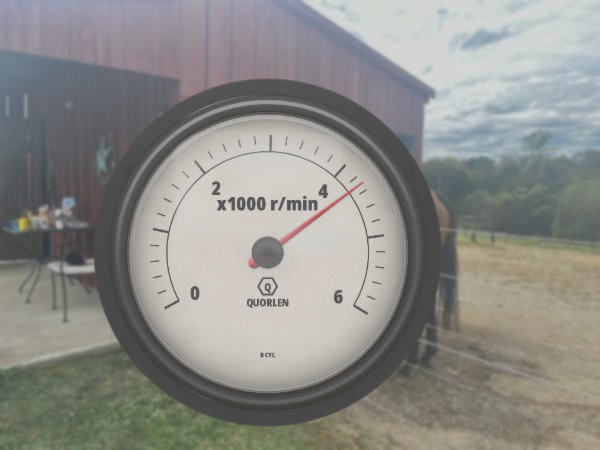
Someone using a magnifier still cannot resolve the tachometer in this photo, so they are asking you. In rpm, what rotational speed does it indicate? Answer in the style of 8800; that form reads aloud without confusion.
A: 4300
